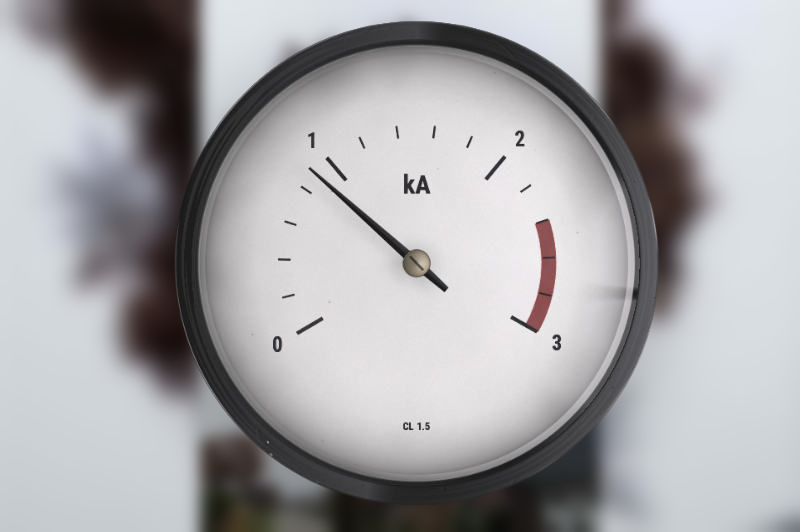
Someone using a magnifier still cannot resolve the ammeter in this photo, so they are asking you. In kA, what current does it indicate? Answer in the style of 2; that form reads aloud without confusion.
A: 0.9
